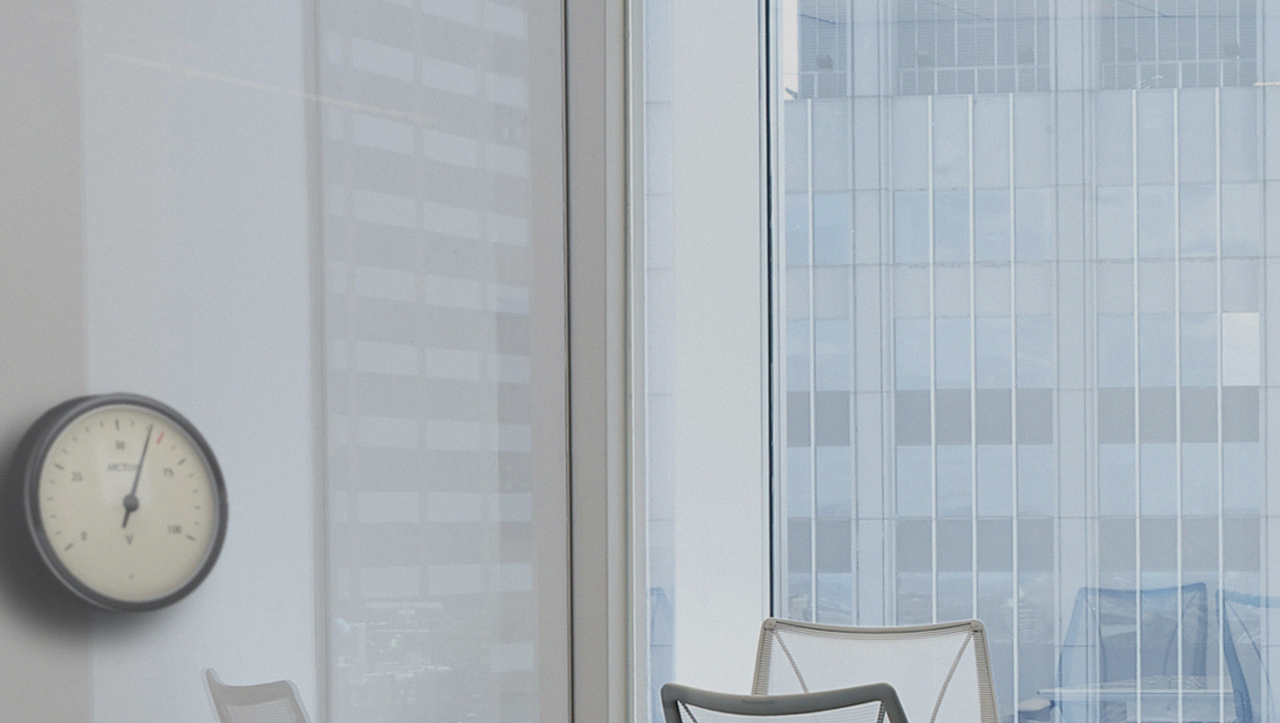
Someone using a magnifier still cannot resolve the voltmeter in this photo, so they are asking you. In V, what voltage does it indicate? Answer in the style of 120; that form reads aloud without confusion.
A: 60
